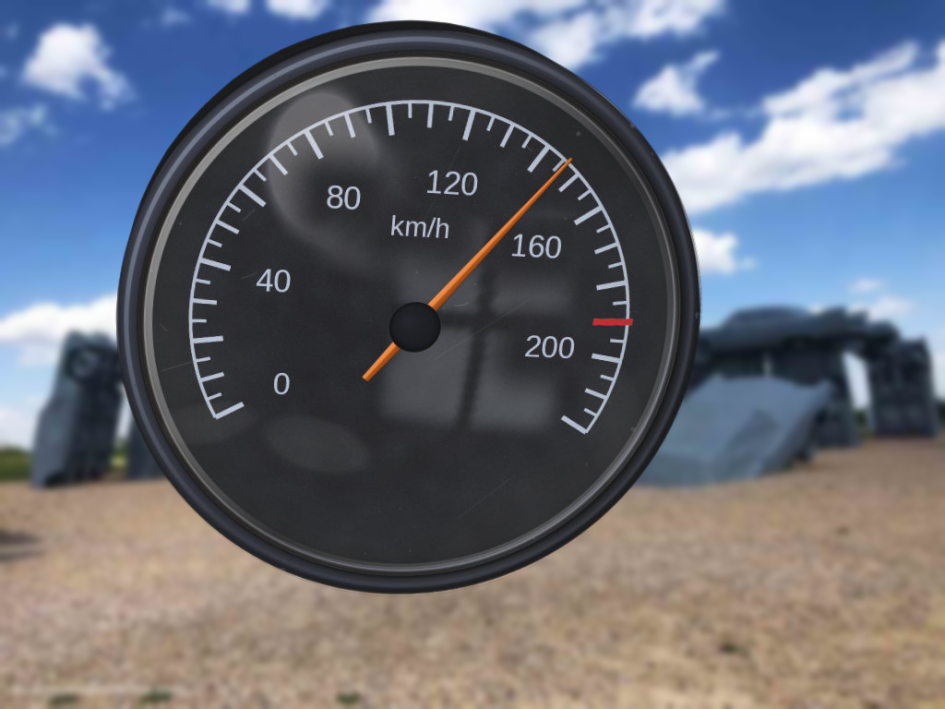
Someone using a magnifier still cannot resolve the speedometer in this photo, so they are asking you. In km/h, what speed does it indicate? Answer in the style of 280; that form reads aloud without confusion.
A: 145
